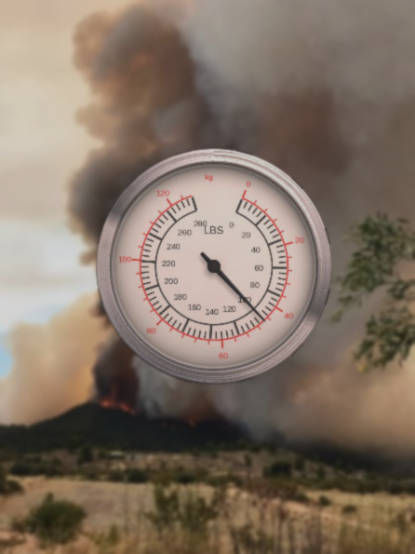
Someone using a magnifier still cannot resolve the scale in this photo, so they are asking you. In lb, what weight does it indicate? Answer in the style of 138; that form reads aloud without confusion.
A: 100
